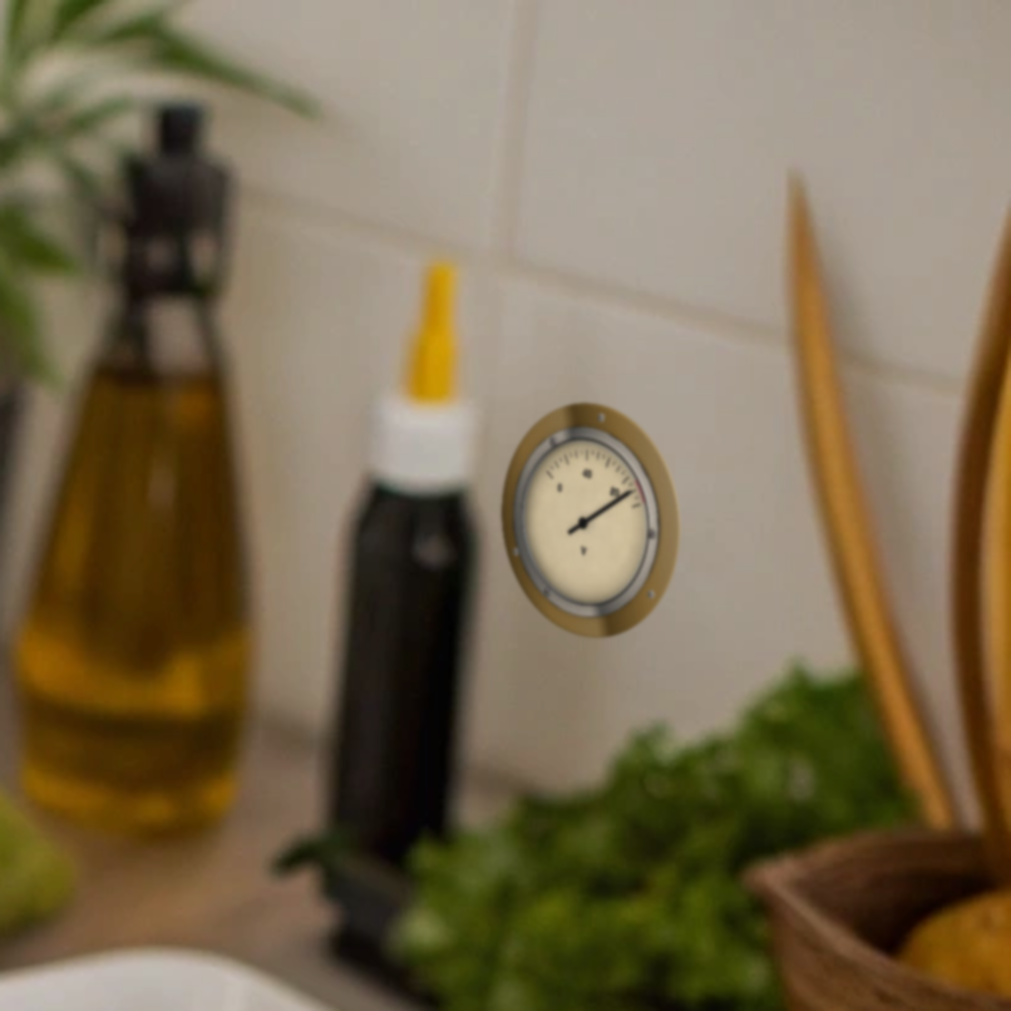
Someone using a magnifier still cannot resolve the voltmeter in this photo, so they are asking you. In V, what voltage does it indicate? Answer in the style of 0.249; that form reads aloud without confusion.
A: 90
